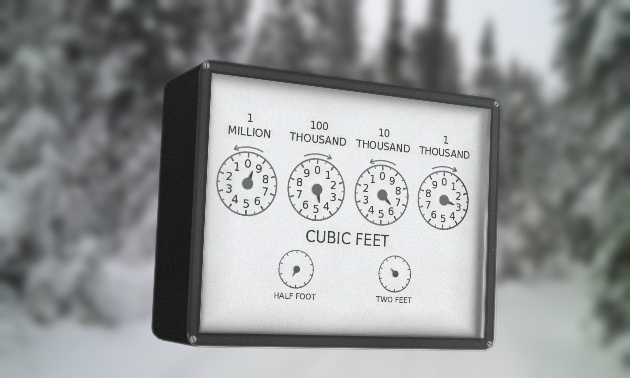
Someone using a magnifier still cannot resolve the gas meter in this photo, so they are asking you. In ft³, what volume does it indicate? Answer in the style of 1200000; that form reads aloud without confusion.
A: 946300
